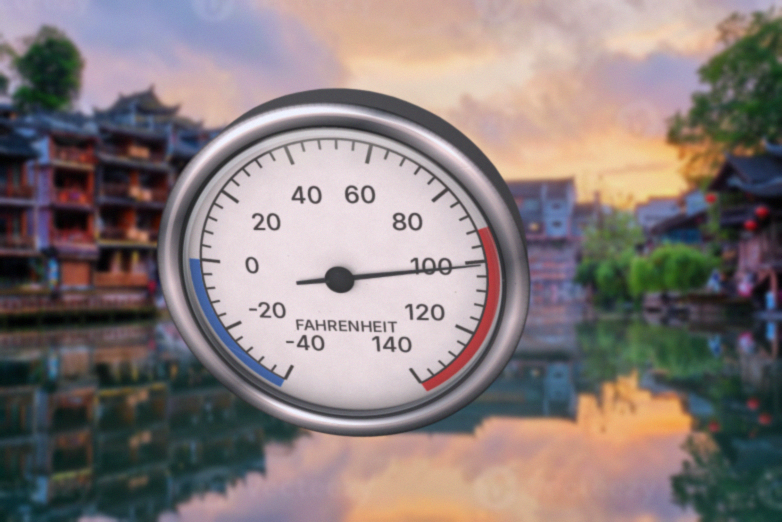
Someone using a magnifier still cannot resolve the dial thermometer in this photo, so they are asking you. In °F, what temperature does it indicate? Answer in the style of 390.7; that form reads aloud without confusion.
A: 100
